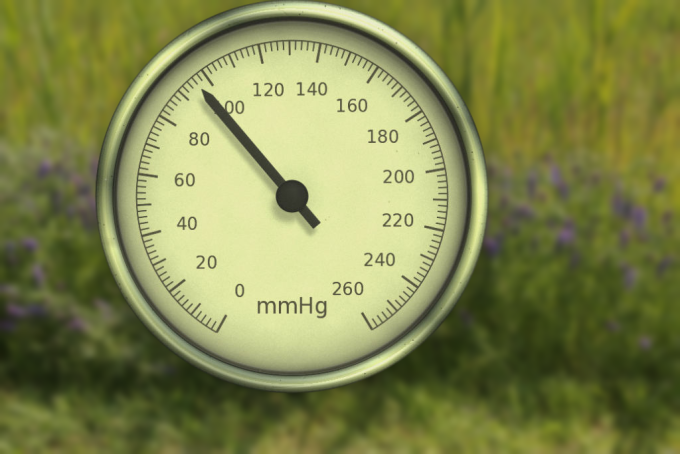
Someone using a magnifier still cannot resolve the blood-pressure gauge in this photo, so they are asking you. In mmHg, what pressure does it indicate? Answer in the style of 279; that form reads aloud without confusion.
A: 96
